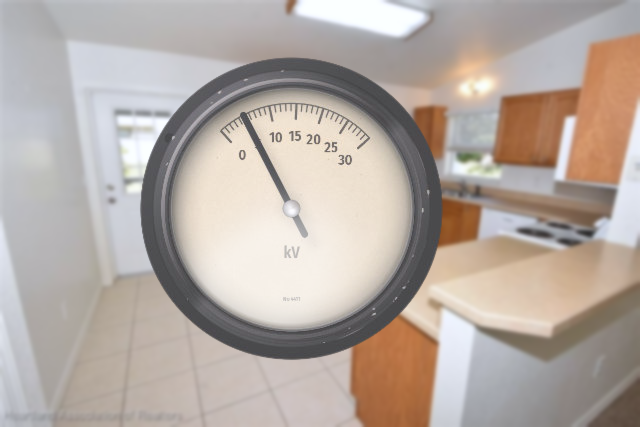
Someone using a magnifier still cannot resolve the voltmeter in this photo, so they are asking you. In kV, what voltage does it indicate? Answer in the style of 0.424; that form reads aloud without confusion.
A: 5
